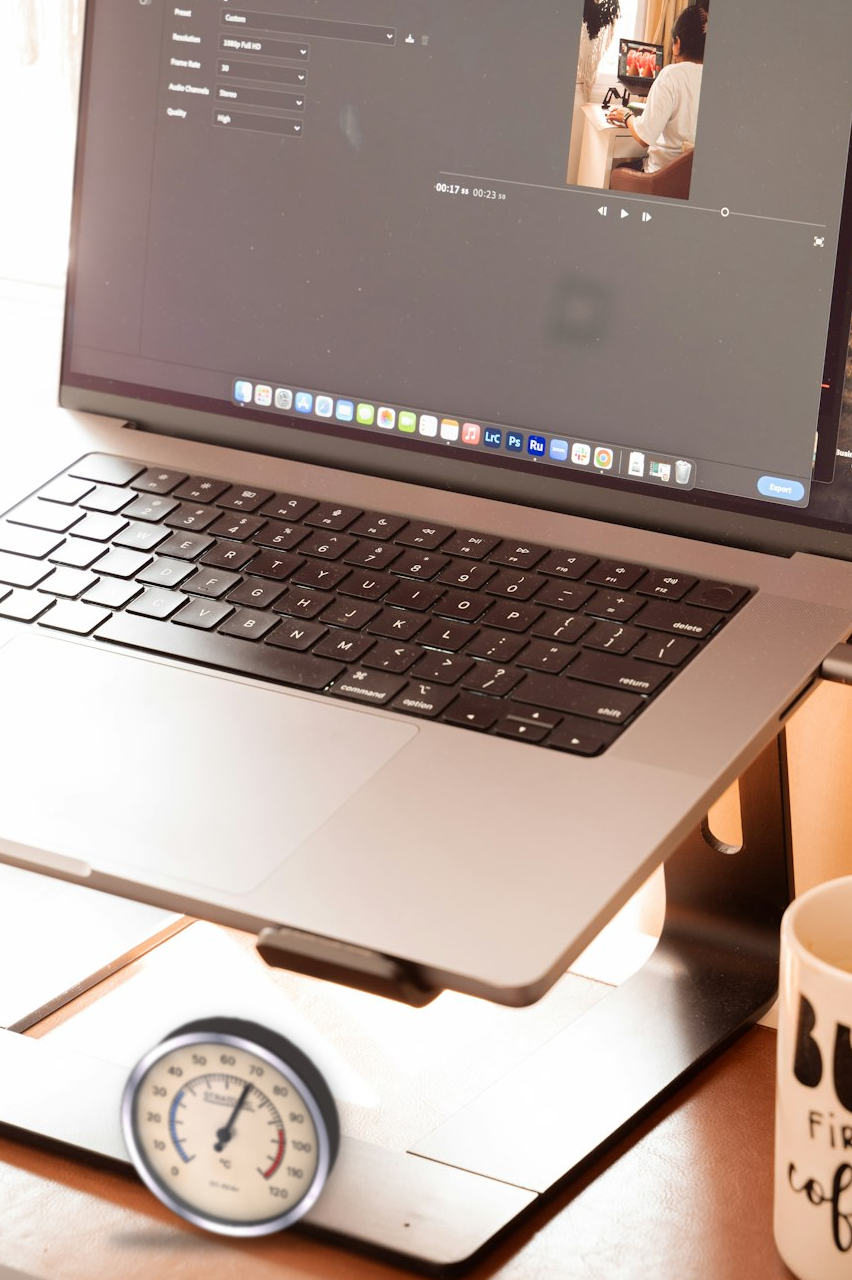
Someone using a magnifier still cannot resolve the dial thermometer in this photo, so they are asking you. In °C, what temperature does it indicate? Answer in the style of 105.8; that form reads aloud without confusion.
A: 70
